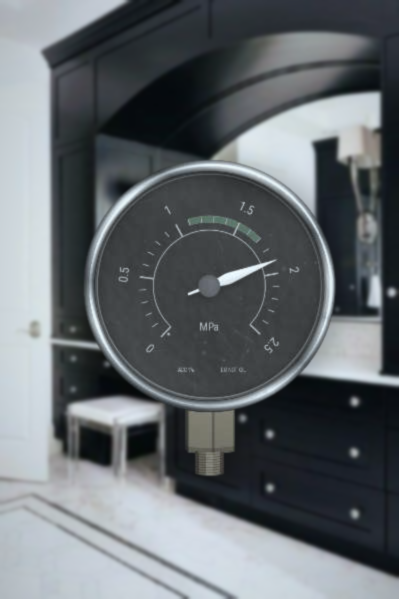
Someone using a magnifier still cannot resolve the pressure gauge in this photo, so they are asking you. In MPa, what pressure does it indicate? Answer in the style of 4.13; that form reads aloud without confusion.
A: 1.9
